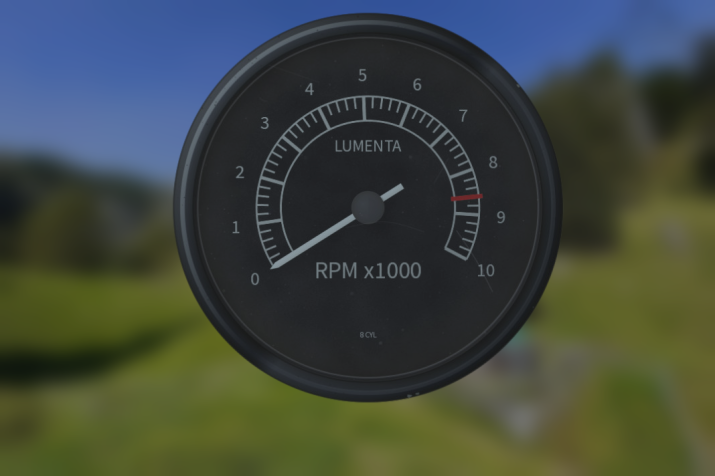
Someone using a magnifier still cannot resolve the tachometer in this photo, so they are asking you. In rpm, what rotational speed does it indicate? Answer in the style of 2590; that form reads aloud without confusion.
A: 0
